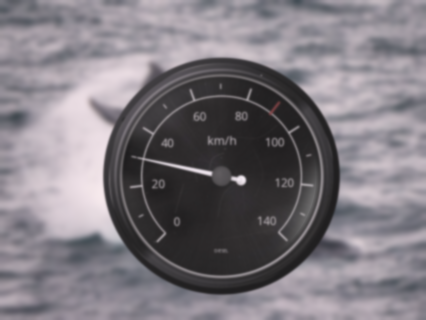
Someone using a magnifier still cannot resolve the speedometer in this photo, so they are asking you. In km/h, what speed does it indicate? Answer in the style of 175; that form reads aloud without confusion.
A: 30
